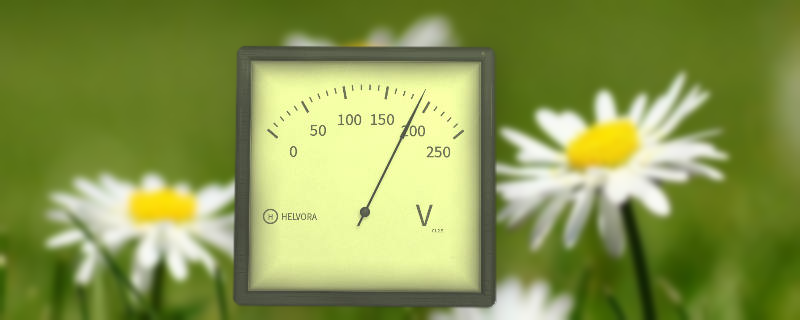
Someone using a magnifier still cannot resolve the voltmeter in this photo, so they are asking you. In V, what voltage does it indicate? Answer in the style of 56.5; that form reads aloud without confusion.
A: 190
